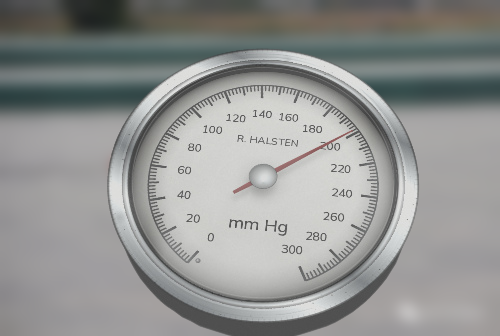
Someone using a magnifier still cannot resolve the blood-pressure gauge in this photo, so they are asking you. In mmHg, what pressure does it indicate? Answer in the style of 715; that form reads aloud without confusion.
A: 200
